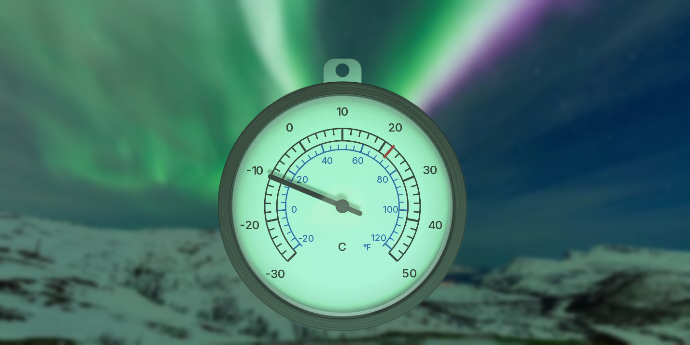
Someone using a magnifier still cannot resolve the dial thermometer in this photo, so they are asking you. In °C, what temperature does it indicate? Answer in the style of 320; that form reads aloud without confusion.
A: -10
